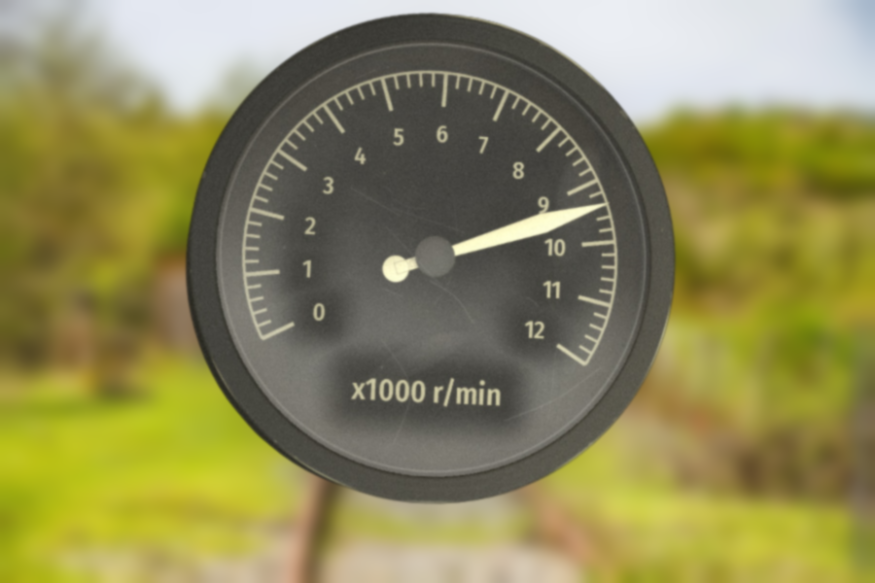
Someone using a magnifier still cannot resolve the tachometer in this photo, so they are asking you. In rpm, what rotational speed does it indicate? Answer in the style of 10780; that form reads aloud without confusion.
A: 9400
